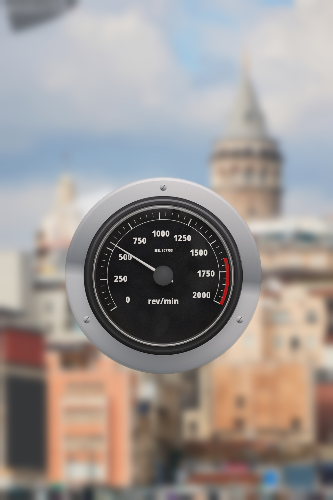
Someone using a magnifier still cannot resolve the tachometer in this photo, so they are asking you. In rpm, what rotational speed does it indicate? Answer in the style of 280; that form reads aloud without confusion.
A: 550
